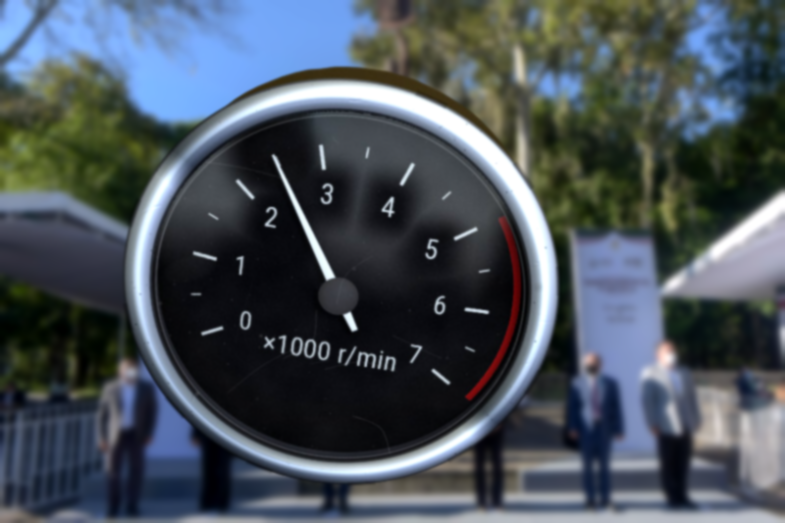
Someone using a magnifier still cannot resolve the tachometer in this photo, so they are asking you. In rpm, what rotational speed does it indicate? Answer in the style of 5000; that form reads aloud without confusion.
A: 2500
